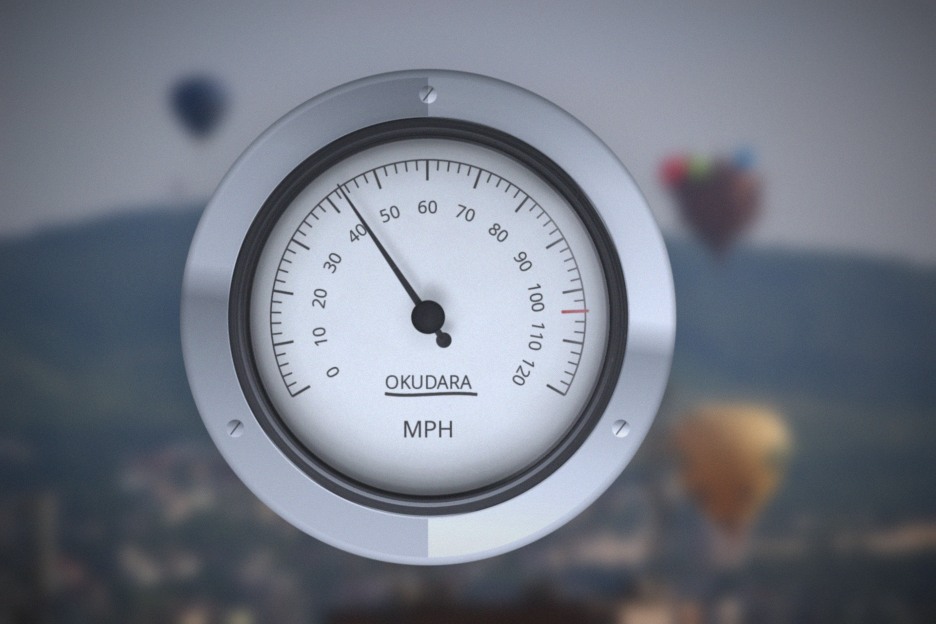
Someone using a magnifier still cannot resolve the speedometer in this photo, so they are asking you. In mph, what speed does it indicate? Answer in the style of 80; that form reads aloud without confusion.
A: 43
